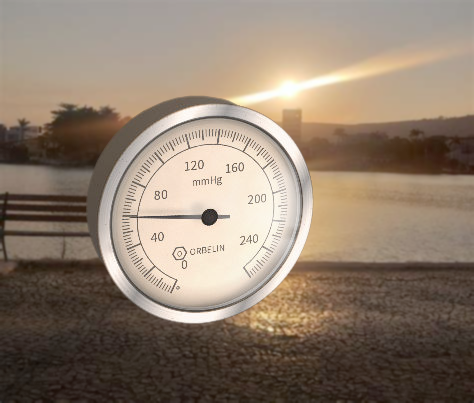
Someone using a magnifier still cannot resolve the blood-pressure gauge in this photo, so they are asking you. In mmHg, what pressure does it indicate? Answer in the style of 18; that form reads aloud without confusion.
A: 60
